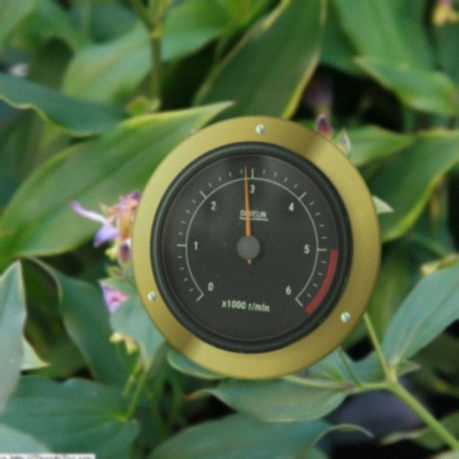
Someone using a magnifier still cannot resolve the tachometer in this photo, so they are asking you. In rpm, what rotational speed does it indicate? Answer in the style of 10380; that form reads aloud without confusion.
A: 2900
